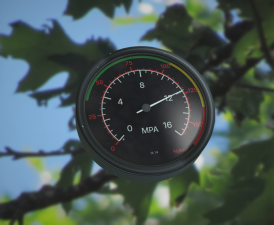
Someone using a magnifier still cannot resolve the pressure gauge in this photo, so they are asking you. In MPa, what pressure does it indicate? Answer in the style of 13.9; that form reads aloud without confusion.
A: 12
